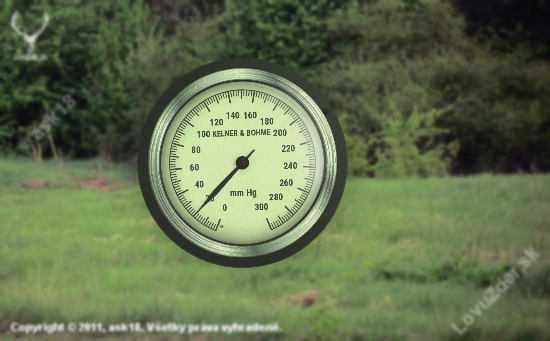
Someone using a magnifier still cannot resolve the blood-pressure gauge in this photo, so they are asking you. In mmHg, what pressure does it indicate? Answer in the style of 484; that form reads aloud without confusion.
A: 20
